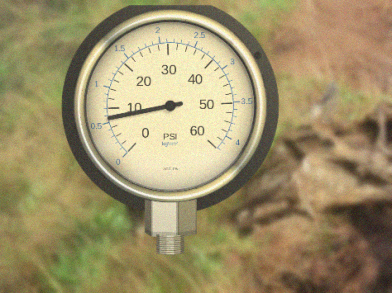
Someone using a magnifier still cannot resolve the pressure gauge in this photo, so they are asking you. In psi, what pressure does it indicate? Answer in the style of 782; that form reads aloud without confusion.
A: 8
